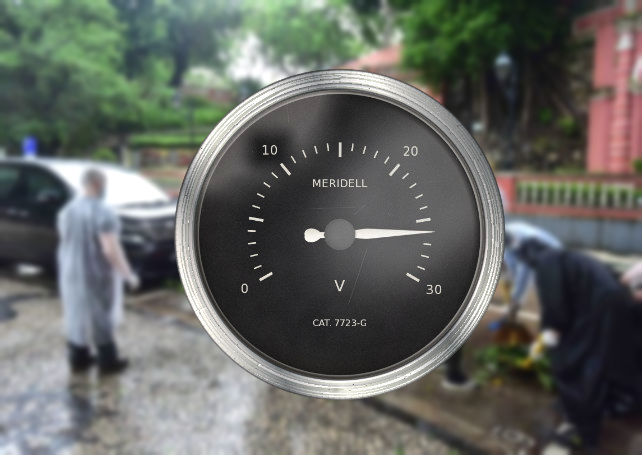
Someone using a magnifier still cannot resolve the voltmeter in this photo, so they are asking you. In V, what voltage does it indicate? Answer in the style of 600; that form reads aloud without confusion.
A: 26
